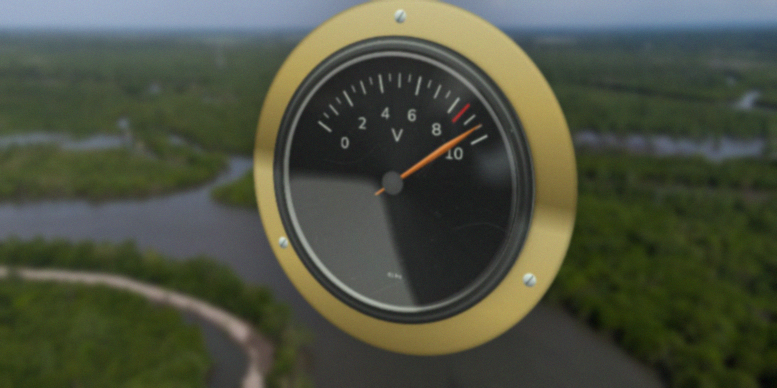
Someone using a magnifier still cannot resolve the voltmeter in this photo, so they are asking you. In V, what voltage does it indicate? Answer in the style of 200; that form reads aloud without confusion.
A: 9.5
